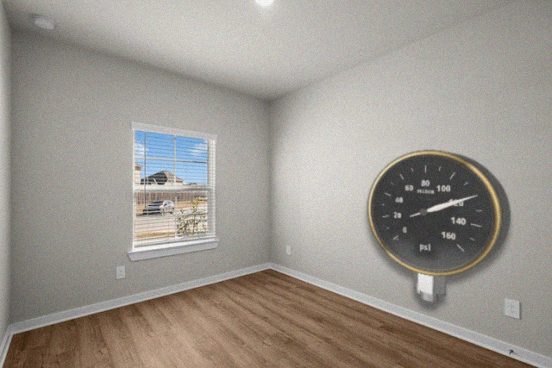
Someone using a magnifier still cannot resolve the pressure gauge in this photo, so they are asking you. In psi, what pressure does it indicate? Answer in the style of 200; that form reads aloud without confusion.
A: 120
